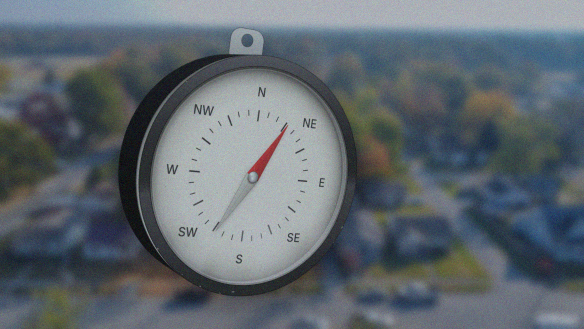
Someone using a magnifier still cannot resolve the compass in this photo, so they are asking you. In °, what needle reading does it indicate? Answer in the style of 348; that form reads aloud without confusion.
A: 30
